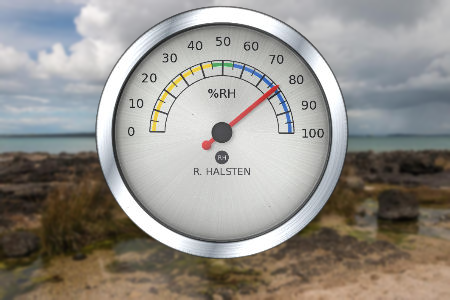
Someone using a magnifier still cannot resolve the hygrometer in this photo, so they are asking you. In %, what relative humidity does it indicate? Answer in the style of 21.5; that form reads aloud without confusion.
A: 77.5
